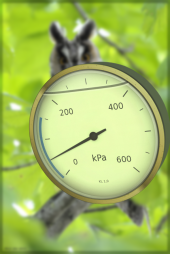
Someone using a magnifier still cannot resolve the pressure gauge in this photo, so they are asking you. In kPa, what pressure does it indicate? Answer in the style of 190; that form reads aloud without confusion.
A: 50
